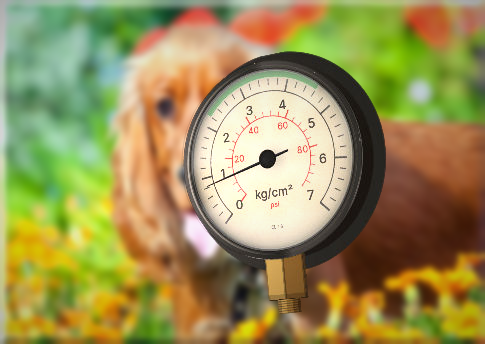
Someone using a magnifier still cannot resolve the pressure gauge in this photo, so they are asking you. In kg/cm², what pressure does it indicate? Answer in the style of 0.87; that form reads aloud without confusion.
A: 0.8
